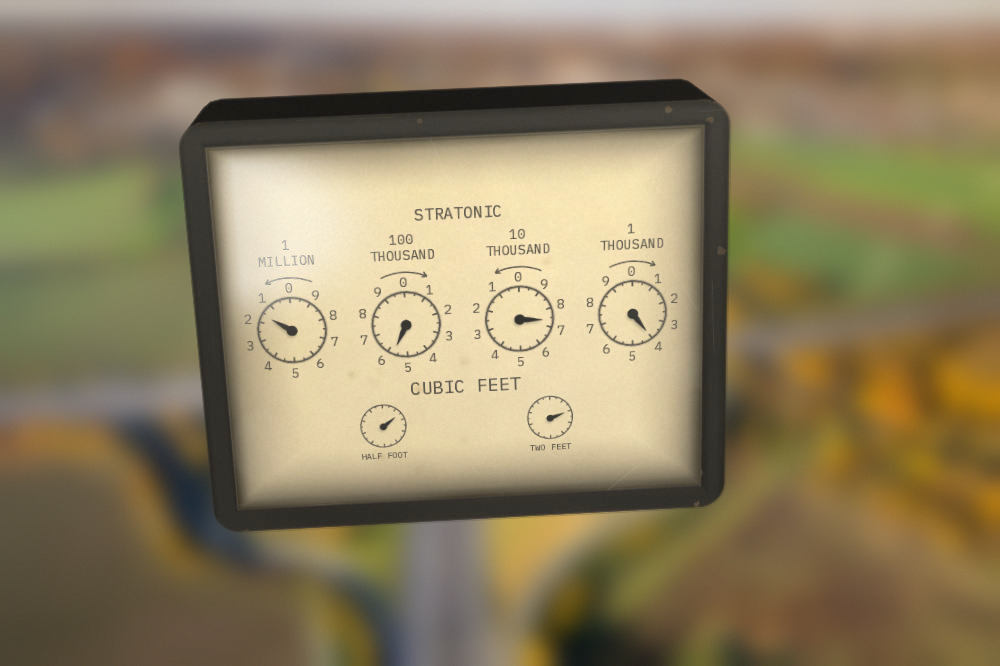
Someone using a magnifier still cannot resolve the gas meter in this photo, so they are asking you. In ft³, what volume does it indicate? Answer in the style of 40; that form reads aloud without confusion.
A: 157400
